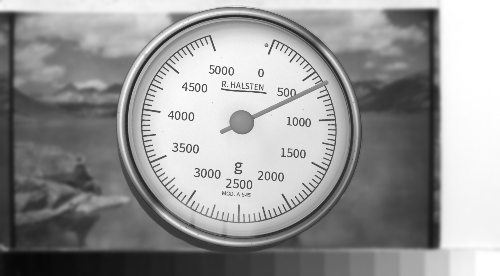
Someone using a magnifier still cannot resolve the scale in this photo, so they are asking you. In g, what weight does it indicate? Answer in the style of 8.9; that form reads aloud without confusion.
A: 650
